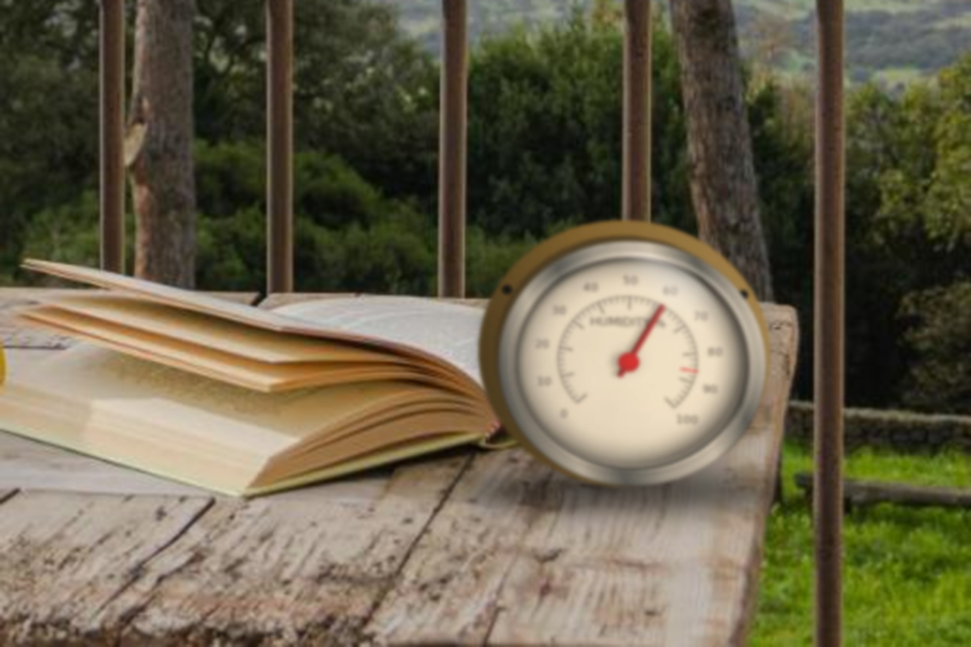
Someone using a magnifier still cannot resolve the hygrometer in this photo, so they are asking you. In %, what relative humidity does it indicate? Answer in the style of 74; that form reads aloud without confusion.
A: 60
